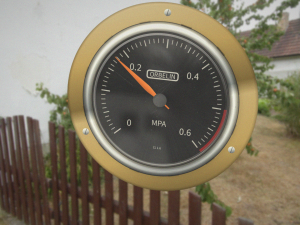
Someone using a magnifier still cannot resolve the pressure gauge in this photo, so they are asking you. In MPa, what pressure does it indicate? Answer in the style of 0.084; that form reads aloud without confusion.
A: 0.18
